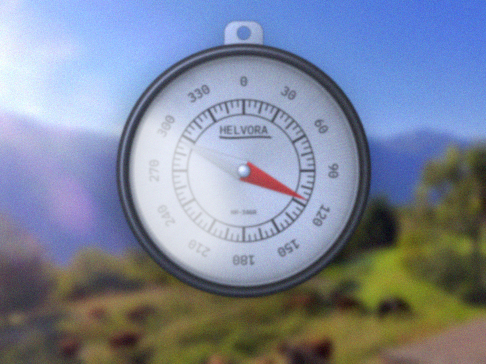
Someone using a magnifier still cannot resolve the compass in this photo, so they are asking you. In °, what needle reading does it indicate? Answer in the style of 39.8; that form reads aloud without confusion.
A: 115
